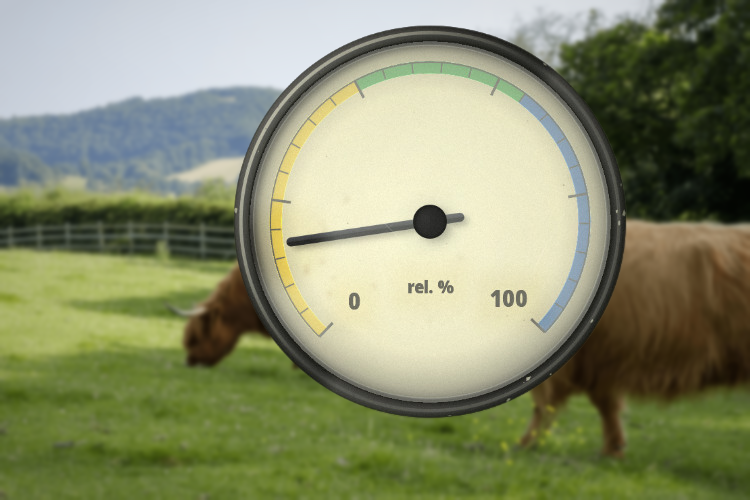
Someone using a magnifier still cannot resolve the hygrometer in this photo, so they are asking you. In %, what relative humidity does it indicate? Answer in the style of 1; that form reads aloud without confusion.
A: 14
